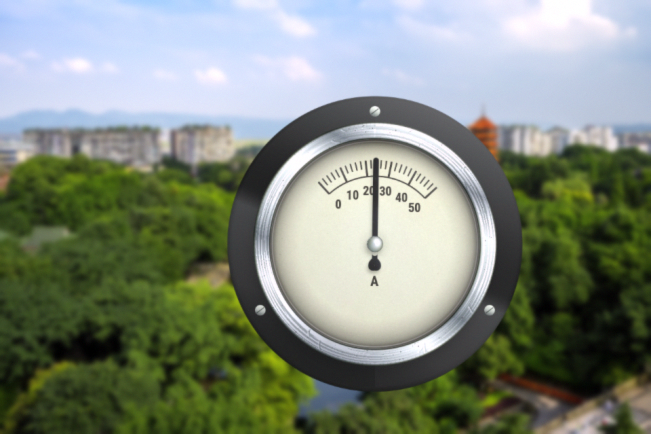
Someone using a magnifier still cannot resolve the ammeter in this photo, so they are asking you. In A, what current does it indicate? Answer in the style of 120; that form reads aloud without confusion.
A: 24
